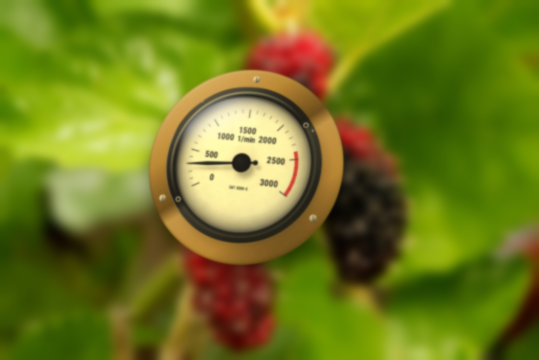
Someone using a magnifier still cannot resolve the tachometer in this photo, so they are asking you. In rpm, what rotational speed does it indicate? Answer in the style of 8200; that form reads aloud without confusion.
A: 300
